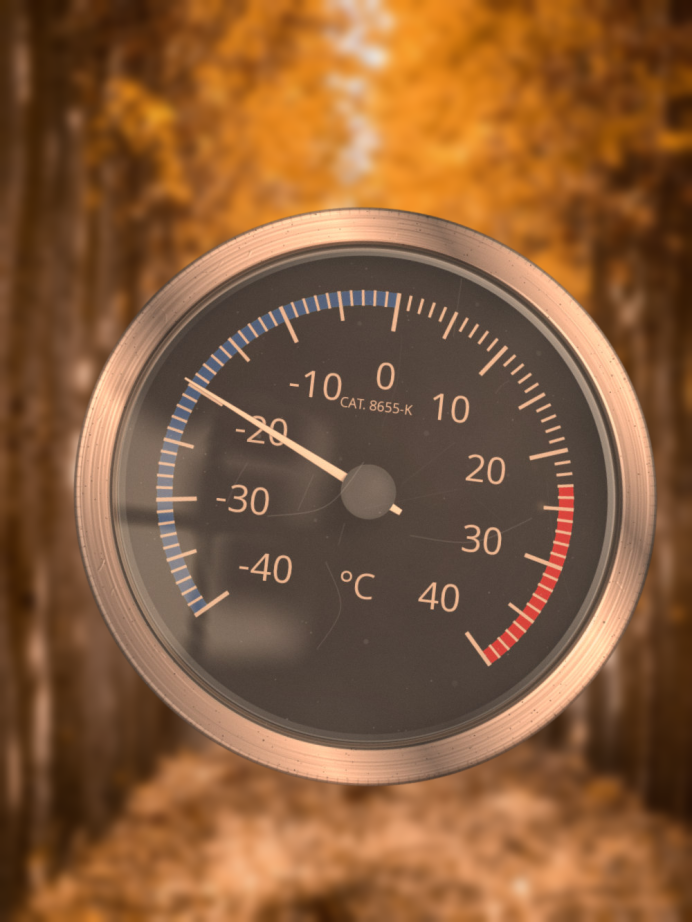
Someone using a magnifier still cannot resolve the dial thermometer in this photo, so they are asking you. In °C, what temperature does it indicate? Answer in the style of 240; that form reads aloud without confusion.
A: -20
